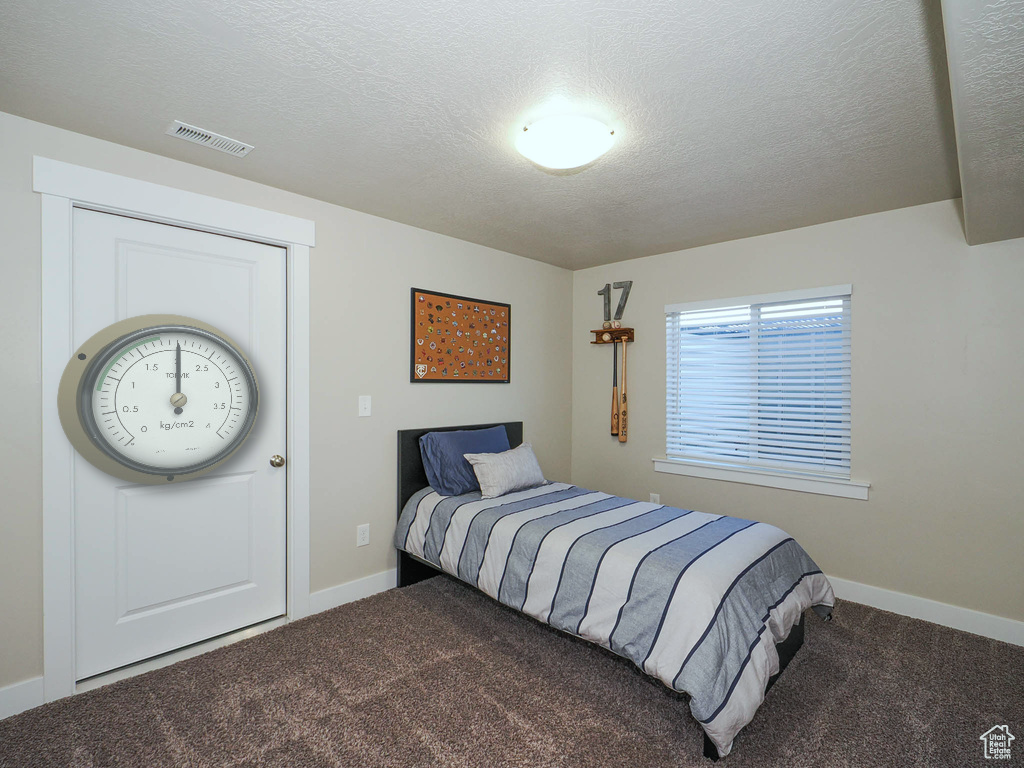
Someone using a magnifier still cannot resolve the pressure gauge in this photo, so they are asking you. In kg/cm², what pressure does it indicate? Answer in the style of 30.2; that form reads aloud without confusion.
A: 2
